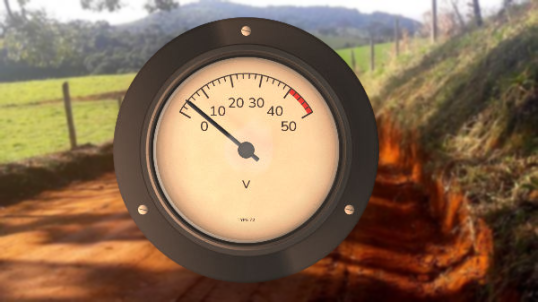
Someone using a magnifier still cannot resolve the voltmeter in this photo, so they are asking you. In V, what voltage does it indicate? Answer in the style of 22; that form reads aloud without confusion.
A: 4
